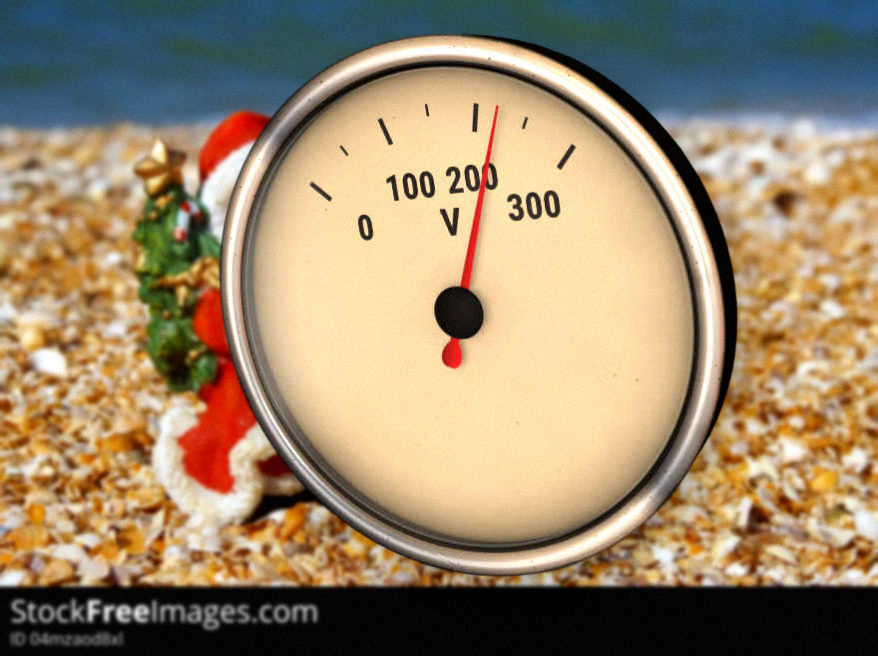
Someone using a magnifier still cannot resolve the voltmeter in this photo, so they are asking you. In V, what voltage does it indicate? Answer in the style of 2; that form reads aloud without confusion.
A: 225
